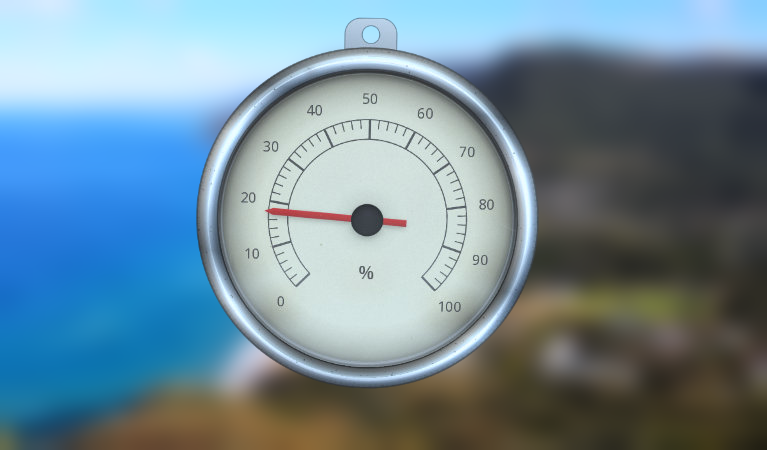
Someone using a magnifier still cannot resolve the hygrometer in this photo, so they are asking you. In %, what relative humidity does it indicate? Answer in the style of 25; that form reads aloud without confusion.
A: 18
